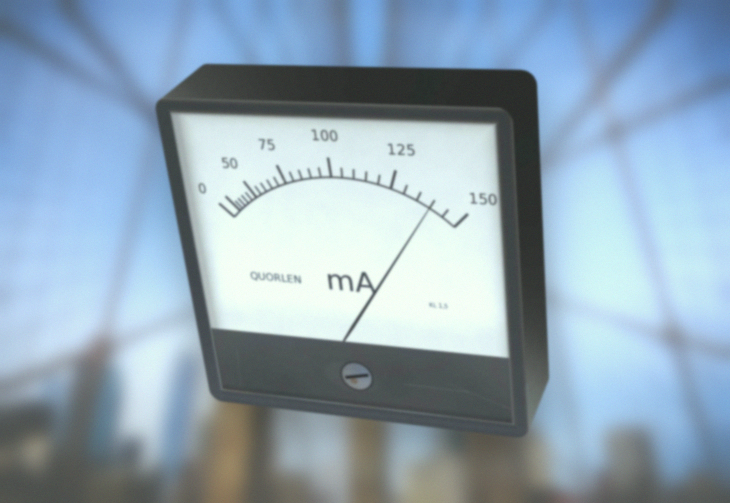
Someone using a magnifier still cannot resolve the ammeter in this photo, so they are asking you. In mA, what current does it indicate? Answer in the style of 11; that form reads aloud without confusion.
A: 140
